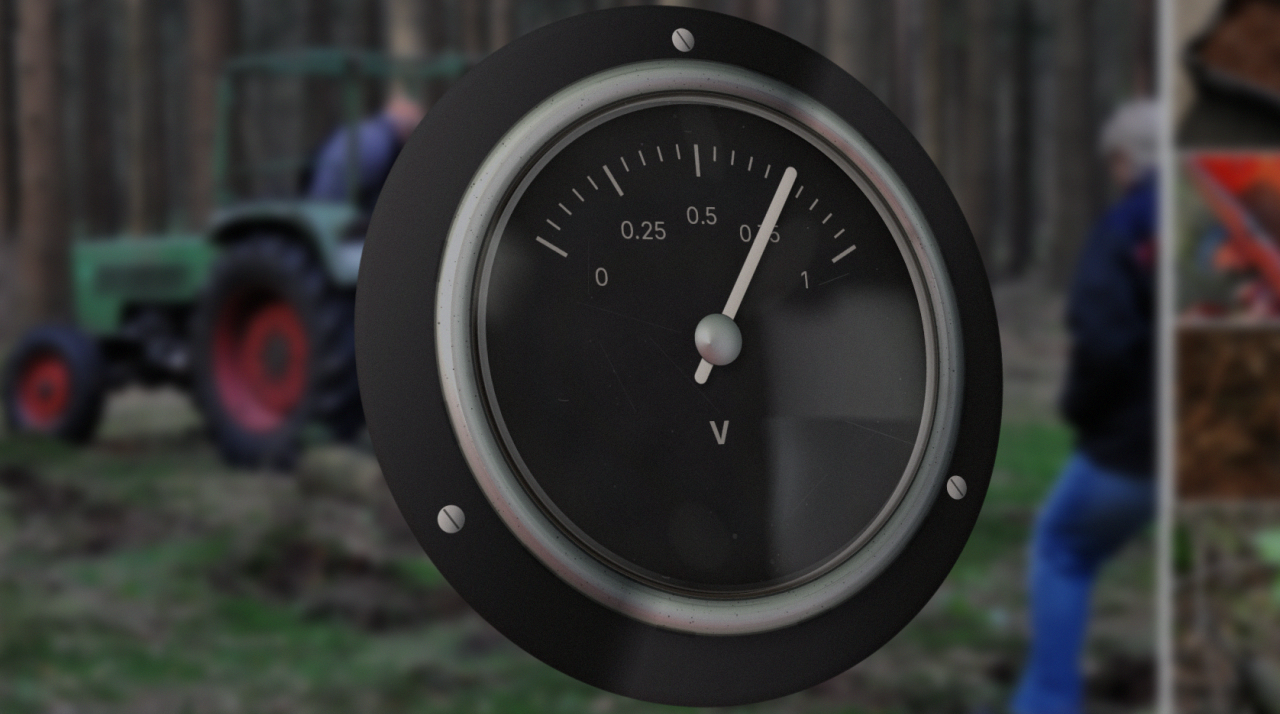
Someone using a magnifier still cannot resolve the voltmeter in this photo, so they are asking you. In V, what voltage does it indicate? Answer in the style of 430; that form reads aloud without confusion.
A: 0.75
